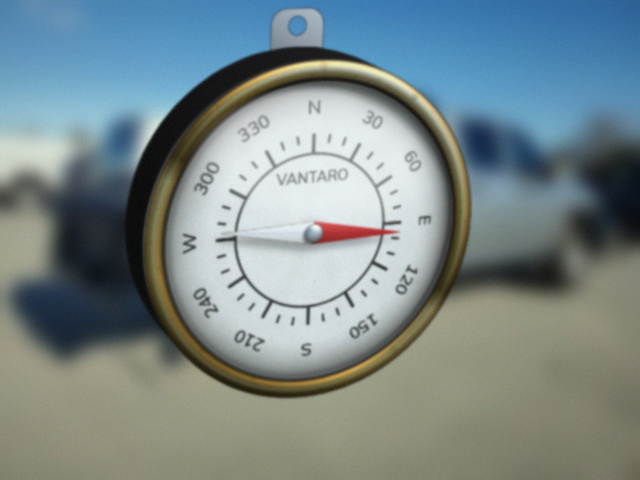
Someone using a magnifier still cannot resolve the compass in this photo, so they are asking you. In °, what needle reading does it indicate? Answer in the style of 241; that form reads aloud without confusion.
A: 95
